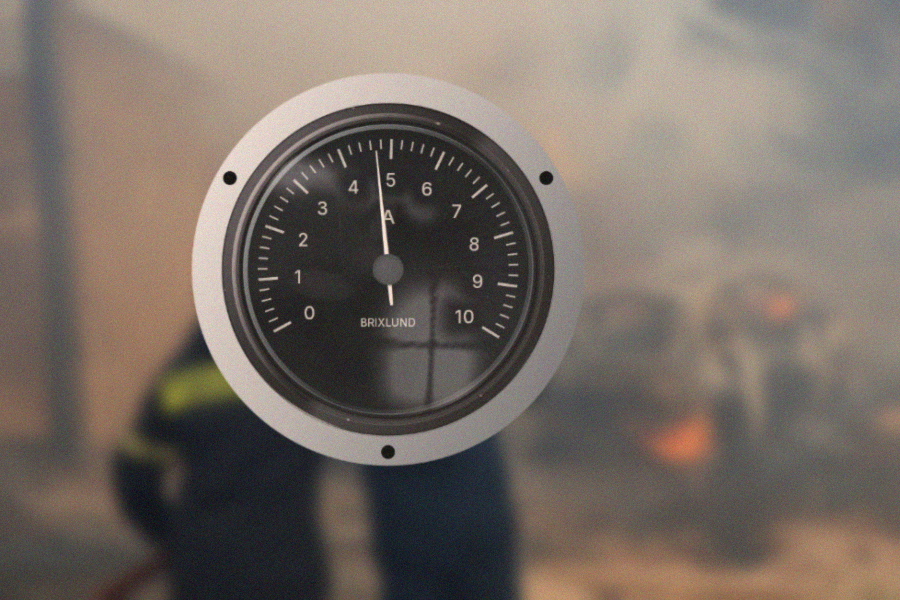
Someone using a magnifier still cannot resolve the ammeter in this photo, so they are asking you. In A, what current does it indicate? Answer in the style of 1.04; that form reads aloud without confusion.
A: 4.7
